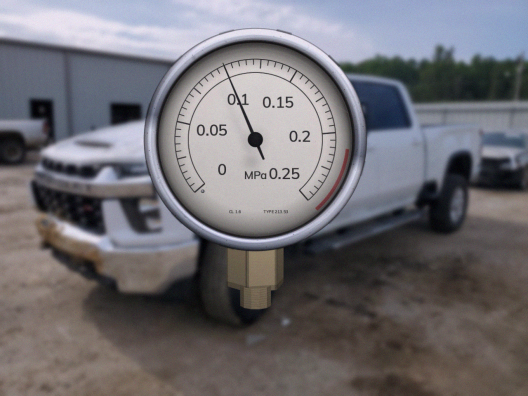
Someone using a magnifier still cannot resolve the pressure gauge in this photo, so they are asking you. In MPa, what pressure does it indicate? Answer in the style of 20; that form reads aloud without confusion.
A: 0.1
